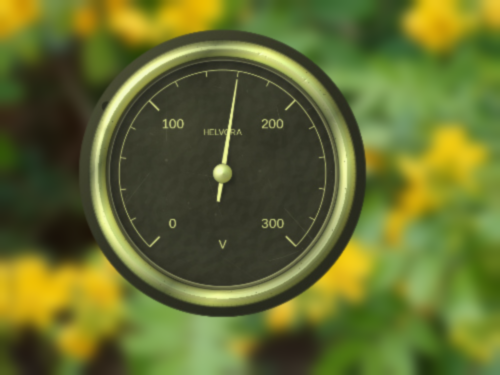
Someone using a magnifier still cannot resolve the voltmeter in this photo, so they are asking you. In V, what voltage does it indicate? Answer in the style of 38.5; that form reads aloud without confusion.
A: 160
